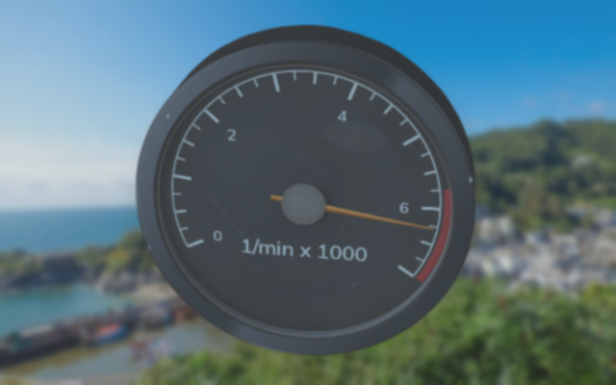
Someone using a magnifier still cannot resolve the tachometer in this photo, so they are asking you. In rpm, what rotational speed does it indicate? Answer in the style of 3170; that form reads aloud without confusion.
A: 6250
